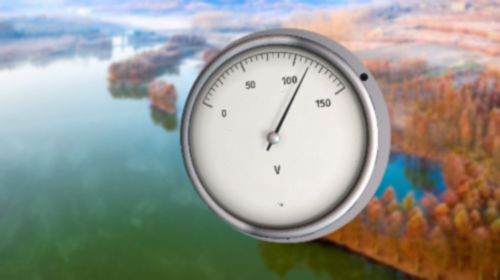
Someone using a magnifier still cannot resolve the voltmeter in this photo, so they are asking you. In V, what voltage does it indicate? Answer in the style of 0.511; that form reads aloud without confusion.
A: 115
